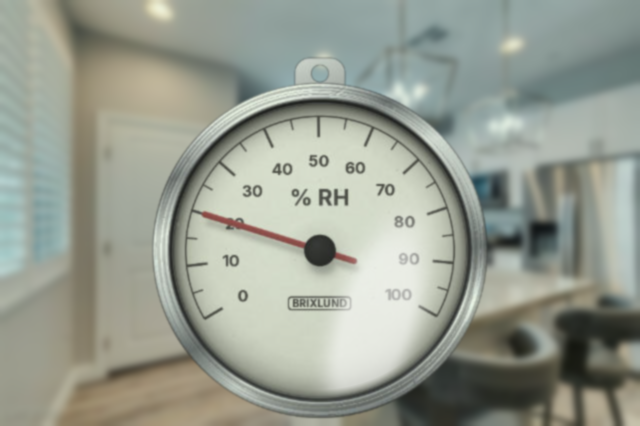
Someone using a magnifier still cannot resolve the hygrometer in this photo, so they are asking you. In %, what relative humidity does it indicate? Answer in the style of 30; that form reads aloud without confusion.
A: 20
